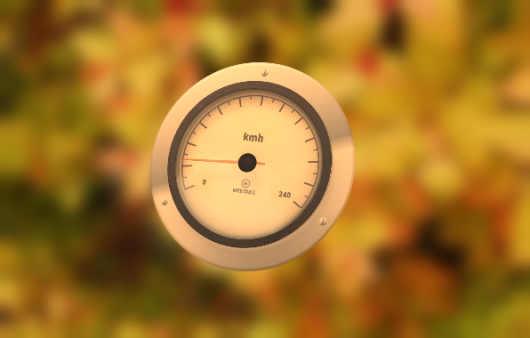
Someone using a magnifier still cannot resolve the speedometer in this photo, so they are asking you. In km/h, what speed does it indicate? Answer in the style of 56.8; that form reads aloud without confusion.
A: 25
